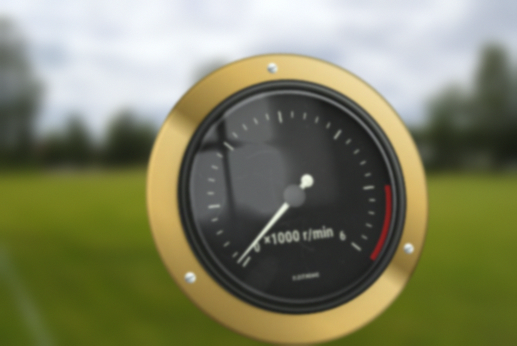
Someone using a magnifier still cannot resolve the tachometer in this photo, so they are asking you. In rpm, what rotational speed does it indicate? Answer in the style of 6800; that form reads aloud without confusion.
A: 100
